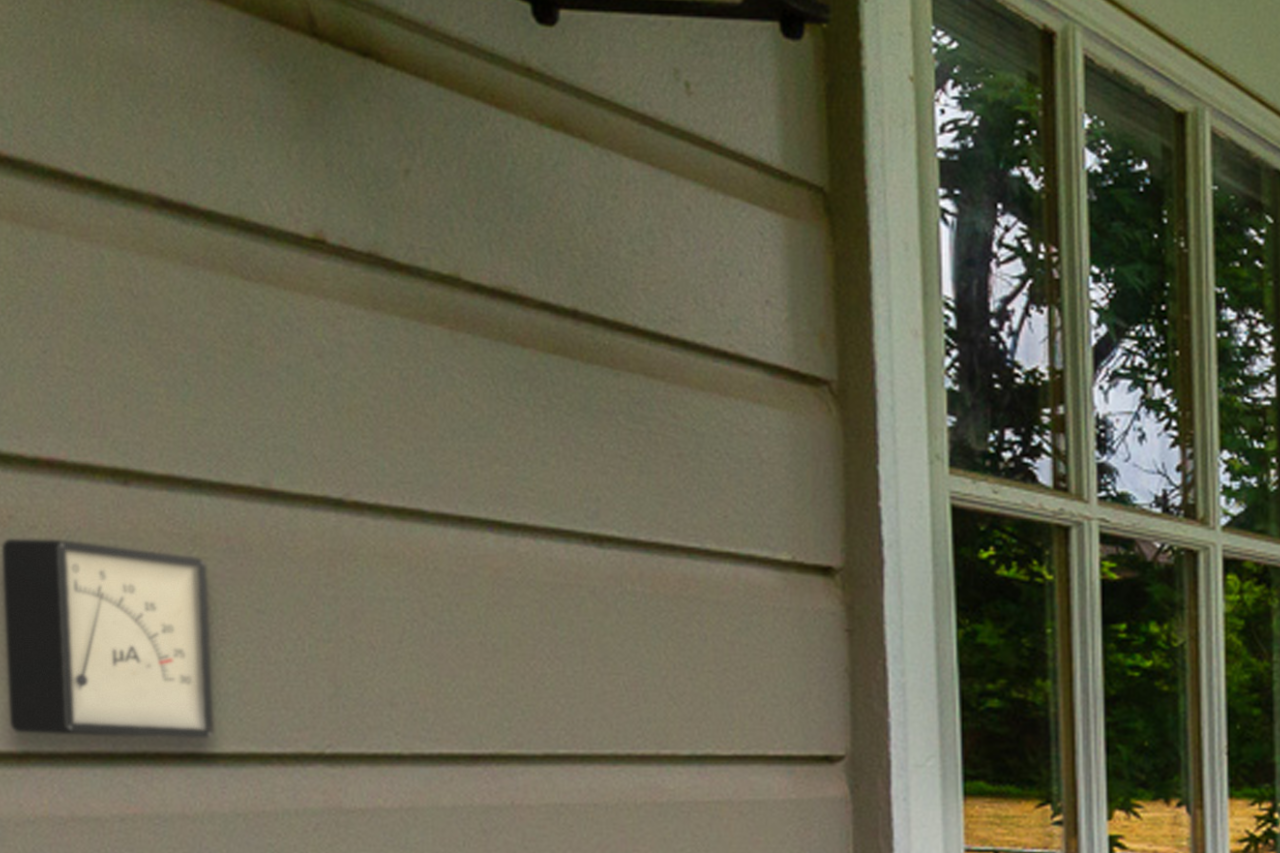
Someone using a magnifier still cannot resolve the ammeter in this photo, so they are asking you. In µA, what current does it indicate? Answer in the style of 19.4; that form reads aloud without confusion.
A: 5
